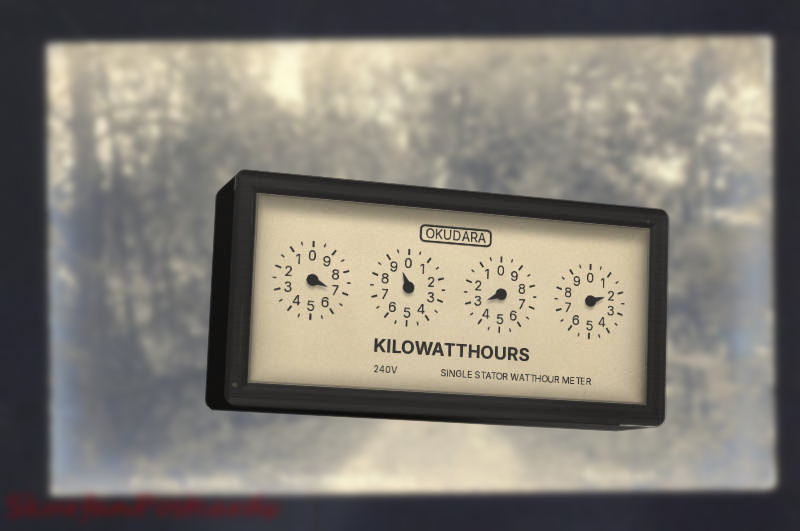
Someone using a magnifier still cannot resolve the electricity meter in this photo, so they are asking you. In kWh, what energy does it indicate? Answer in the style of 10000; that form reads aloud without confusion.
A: 6932
